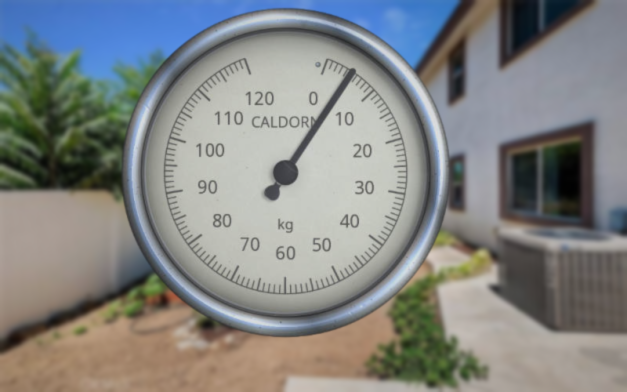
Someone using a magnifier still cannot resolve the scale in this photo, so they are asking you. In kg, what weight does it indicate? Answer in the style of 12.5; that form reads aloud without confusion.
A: 5
